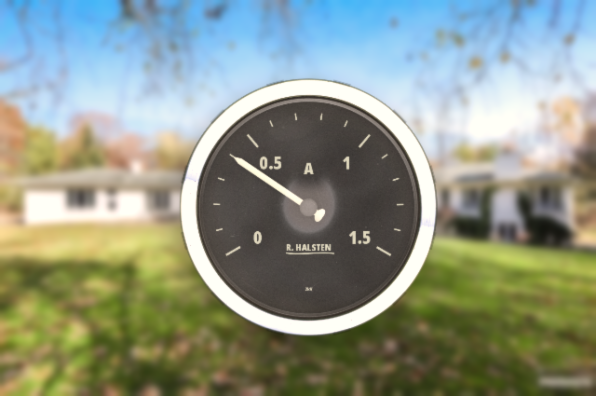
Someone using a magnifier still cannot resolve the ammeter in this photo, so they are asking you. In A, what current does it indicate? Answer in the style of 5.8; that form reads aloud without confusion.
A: 0.4
